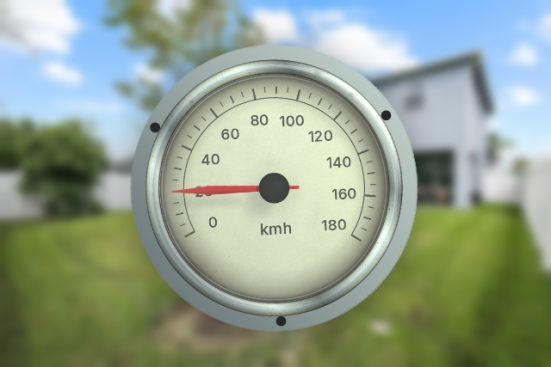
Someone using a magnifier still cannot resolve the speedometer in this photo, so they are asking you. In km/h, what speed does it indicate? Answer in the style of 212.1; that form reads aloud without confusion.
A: 20
